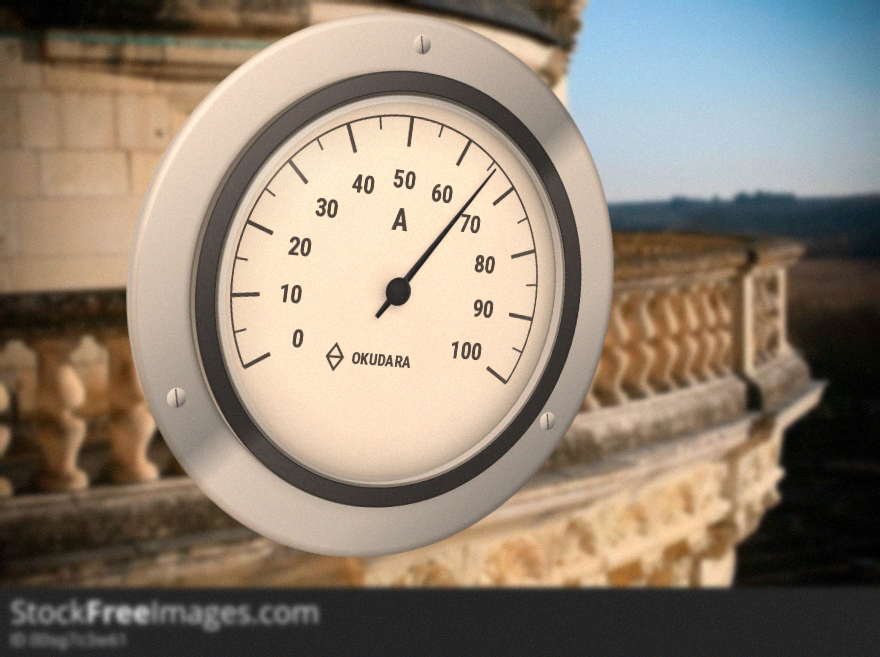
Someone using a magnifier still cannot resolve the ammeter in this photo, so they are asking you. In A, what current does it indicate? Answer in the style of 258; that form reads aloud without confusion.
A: 65
